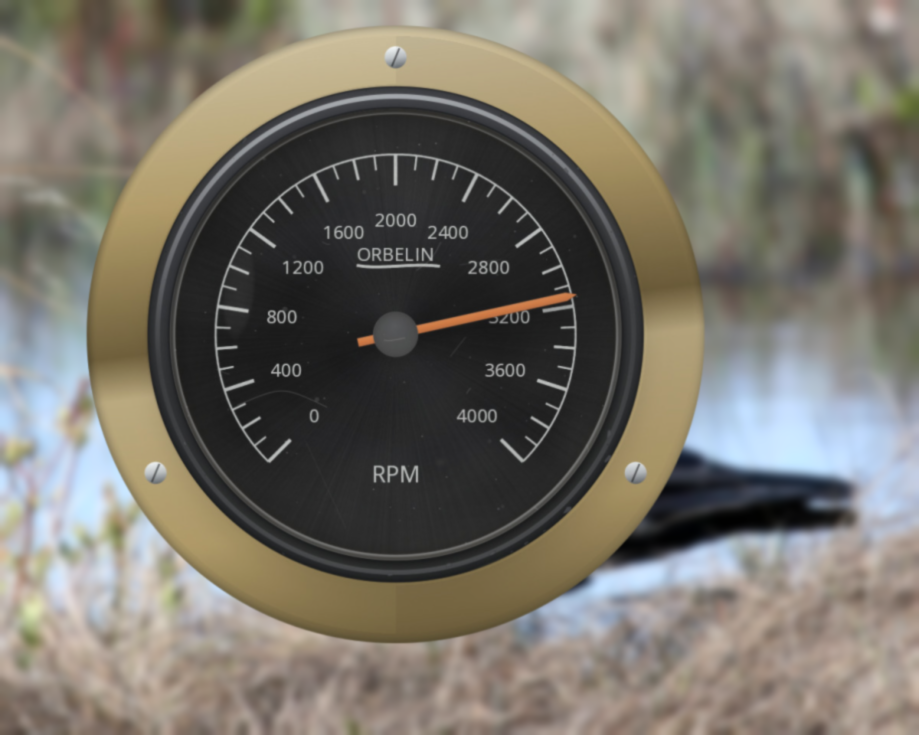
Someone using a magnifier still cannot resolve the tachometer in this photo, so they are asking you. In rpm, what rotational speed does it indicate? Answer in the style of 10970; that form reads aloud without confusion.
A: 3150
